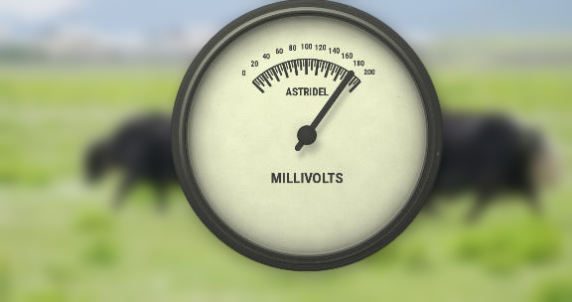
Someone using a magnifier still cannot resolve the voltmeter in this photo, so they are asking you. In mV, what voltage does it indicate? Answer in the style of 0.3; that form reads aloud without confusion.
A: 180
